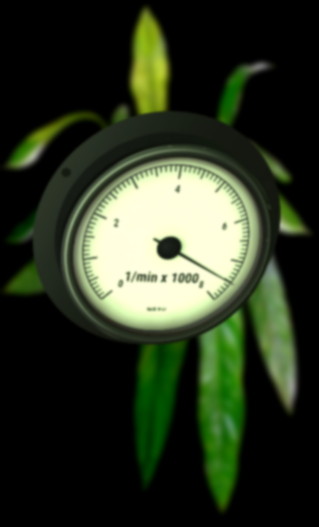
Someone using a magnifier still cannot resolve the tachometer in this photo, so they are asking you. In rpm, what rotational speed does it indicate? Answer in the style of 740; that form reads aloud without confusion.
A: 7500
